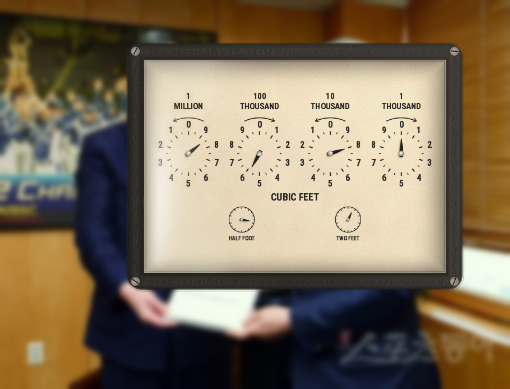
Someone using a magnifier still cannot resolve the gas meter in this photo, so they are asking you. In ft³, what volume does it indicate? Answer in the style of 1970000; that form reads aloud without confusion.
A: 858000
